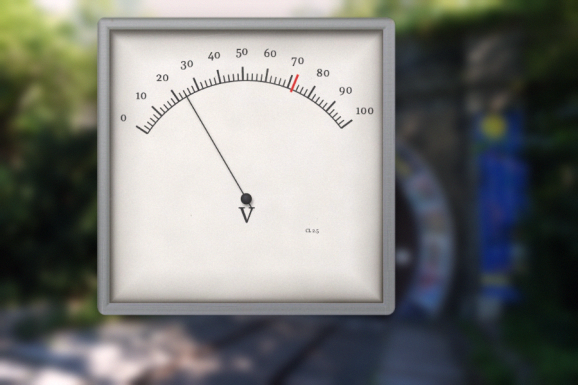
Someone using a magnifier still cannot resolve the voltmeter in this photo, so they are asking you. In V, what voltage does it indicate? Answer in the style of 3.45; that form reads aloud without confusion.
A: 24
